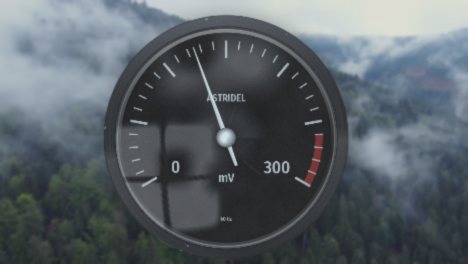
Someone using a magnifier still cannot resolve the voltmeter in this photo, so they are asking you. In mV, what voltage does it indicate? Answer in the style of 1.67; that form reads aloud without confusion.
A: 125
